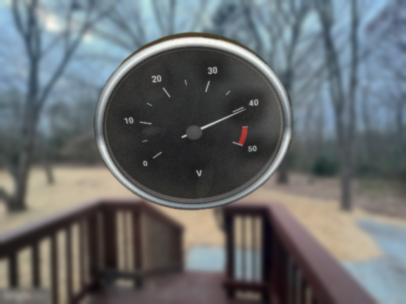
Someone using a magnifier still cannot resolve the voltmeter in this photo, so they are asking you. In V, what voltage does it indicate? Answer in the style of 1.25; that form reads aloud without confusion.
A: 40
